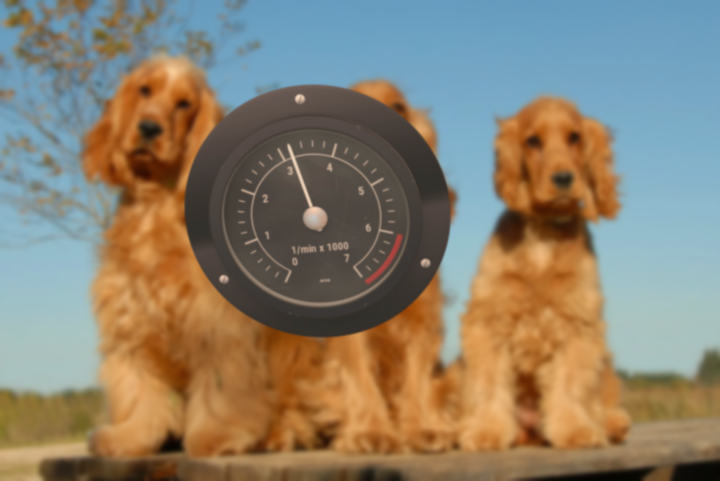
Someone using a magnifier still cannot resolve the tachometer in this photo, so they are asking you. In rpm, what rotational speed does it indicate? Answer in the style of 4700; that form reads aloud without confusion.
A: 3200
